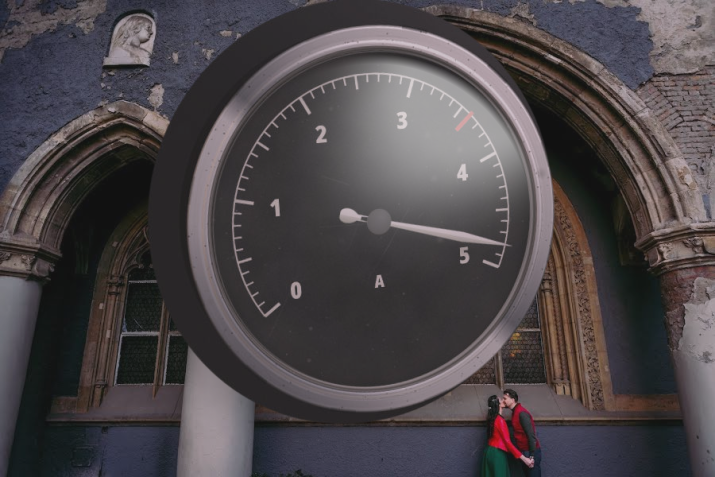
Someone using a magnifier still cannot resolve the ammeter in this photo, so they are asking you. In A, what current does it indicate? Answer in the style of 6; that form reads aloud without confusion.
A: 4.8
